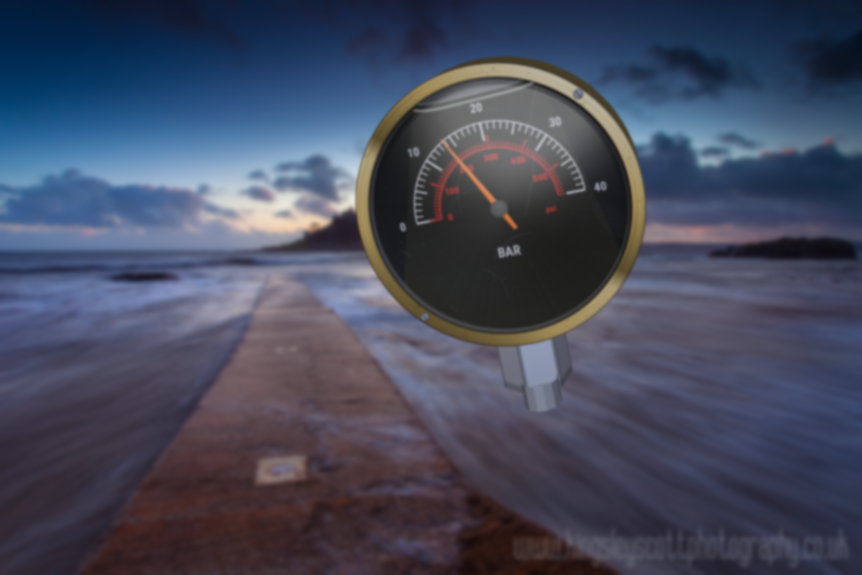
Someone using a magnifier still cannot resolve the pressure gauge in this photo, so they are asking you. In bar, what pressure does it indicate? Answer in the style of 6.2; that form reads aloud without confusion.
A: 14
